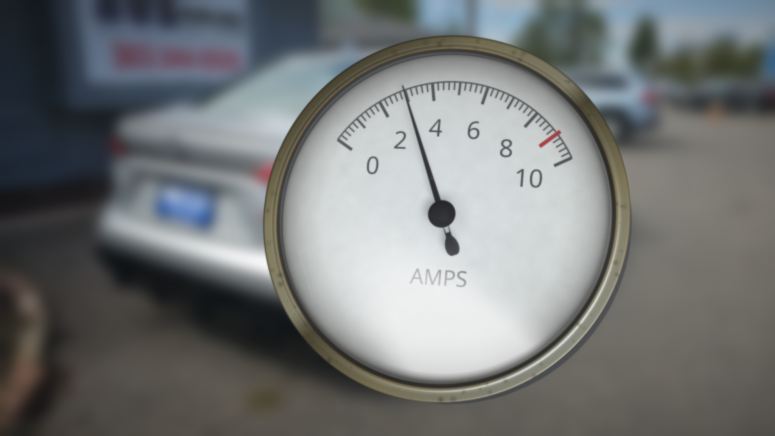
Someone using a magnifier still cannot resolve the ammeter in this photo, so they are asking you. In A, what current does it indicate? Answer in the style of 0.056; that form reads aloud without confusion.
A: 3
